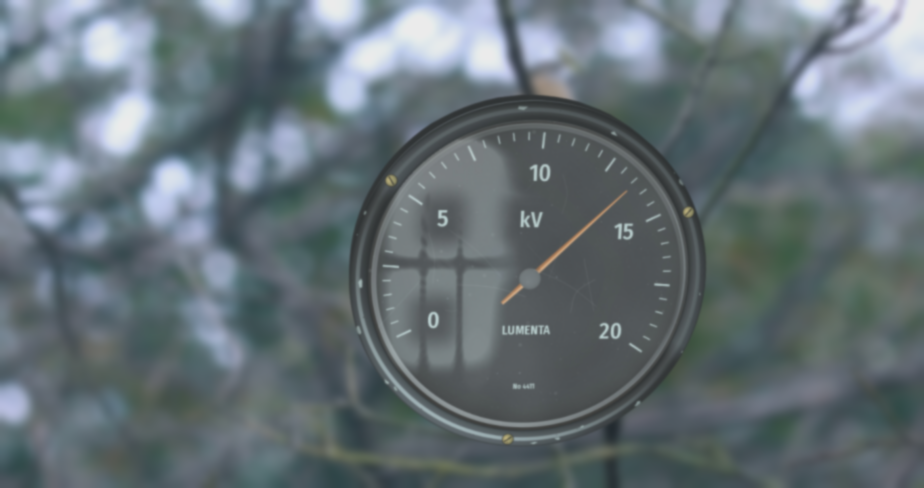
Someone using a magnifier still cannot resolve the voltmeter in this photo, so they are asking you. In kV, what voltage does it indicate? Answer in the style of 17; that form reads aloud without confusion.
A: 13.5
